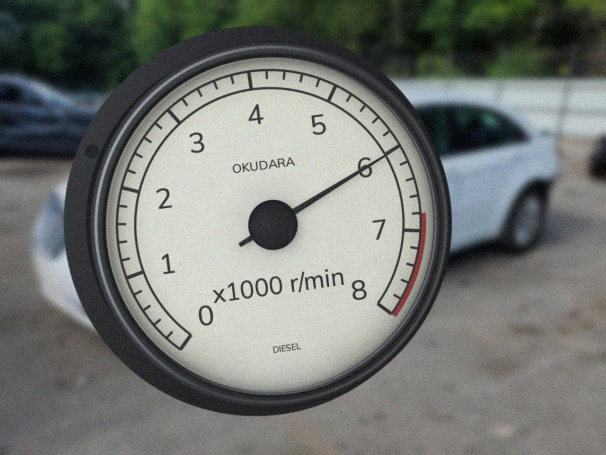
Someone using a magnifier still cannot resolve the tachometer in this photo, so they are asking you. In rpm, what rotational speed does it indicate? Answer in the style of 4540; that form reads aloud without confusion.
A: 6000
